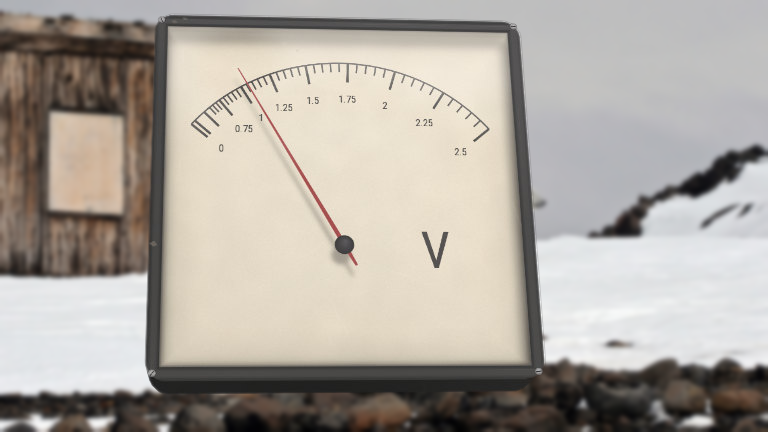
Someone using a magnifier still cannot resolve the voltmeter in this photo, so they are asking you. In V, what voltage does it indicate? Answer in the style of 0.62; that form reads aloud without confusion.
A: 1.05
